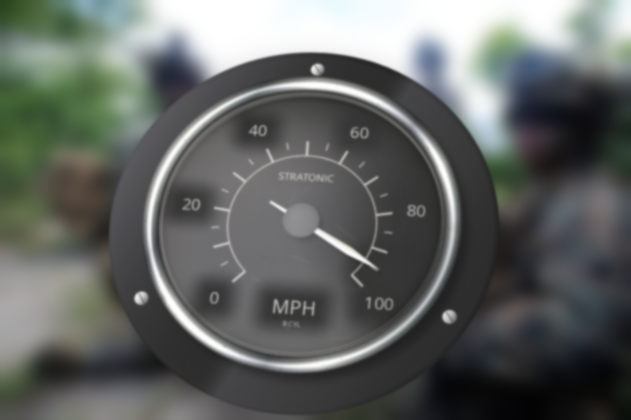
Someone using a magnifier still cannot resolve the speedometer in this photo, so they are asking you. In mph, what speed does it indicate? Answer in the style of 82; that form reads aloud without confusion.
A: 95
